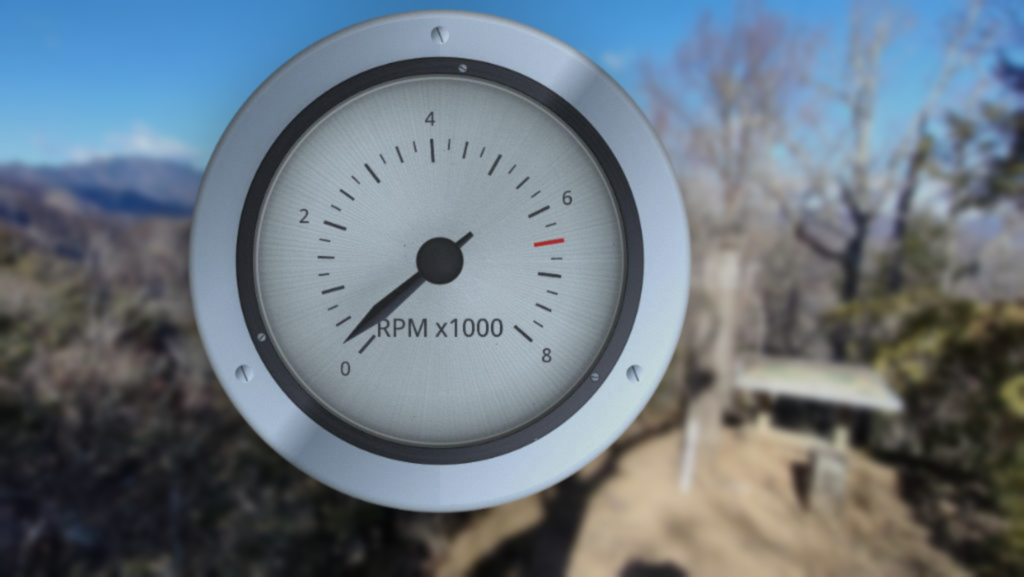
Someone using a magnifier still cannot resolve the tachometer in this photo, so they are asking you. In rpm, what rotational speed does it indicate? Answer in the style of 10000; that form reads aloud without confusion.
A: 250
